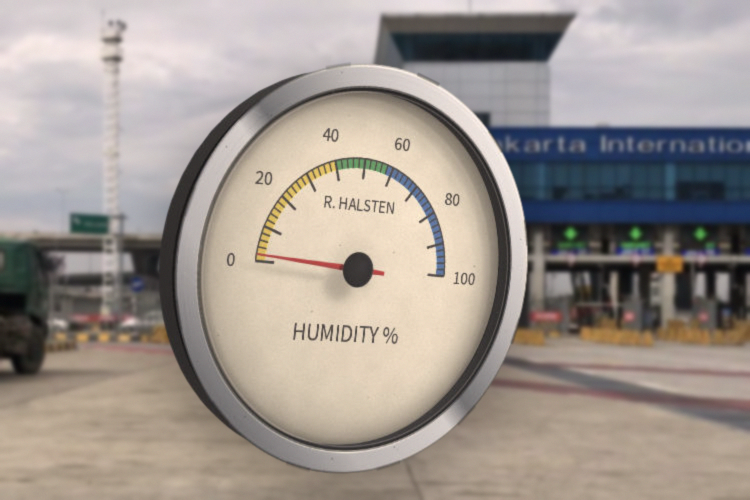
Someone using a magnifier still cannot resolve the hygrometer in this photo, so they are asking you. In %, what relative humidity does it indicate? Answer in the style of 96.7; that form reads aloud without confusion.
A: 2
